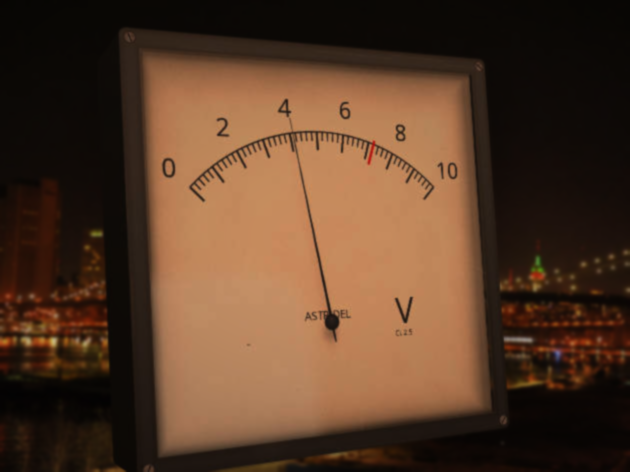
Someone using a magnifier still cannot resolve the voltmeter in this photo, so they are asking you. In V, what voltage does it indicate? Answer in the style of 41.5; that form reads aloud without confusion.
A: 4
